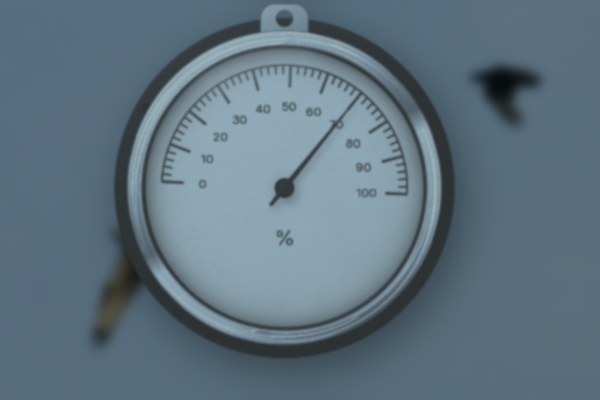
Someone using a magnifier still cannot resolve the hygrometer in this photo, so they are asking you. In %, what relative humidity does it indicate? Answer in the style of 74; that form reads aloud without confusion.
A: 70
